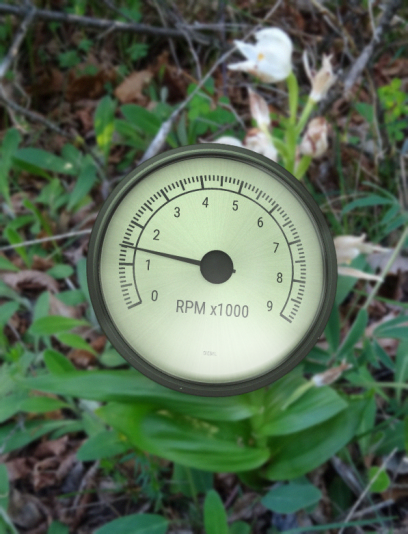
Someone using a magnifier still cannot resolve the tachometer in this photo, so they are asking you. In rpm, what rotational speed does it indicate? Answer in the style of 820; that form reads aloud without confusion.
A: 1400
